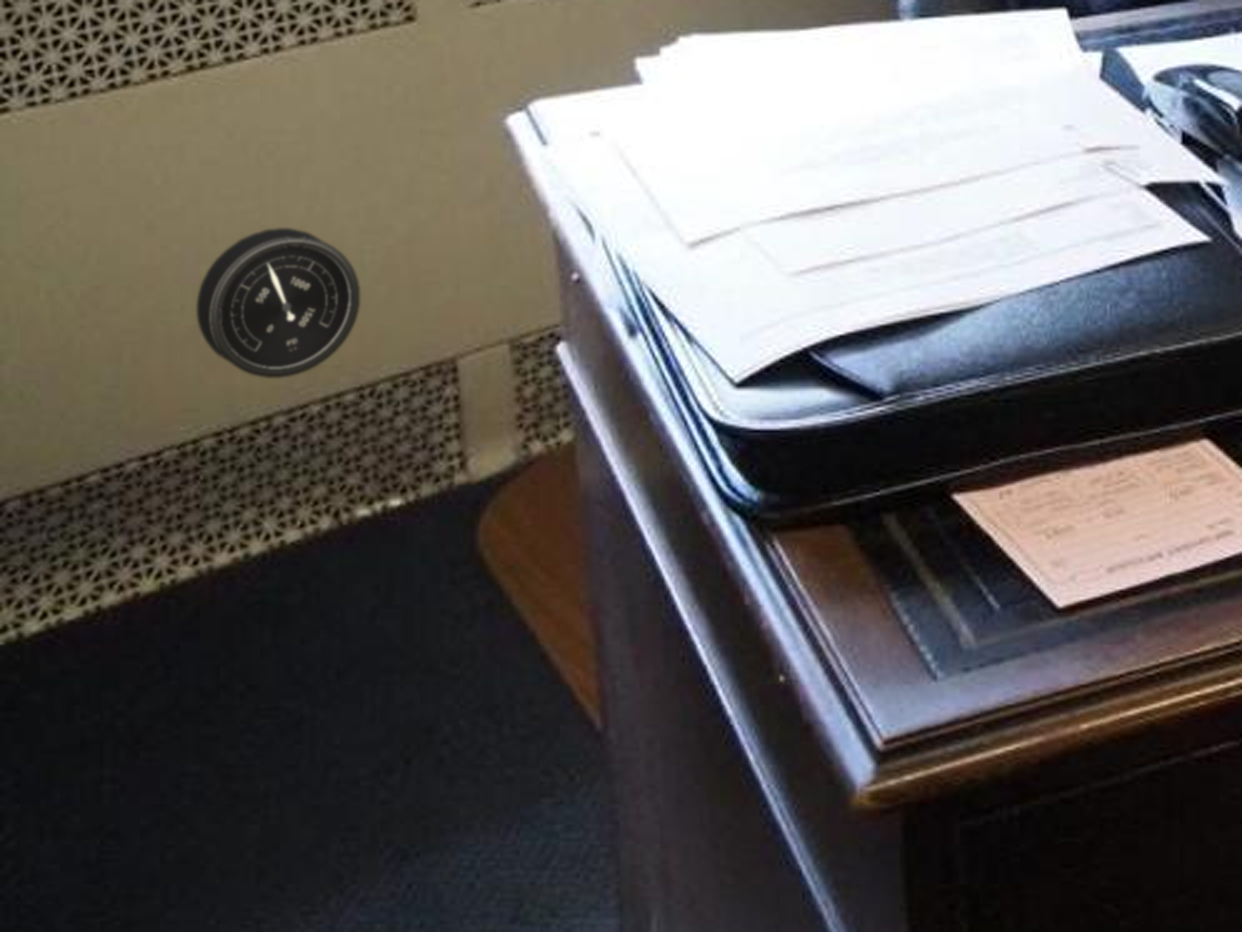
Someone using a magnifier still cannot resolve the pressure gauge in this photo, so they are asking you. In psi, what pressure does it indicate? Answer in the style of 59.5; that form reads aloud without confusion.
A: 700
